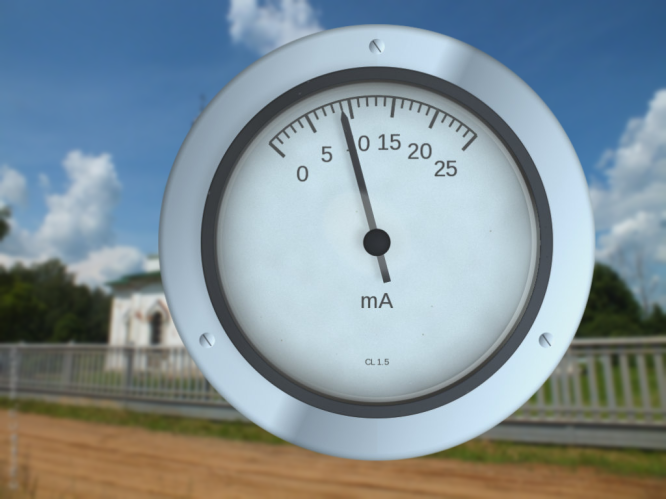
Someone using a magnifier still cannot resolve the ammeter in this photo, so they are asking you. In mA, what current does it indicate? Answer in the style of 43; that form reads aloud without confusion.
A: 9
